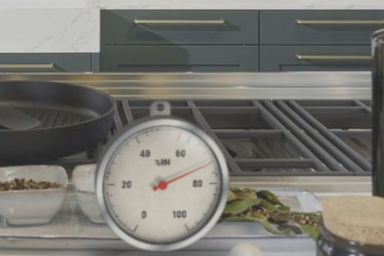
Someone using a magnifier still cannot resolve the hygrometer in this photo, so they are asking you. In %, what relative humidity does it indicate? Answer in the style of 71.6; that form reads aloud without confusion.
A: 72
